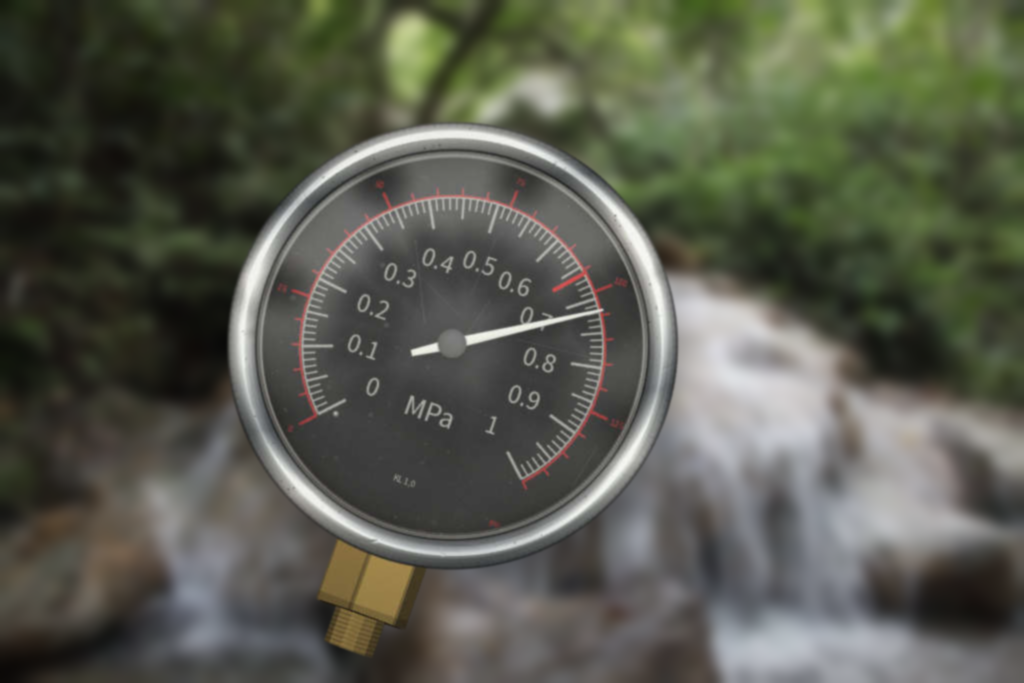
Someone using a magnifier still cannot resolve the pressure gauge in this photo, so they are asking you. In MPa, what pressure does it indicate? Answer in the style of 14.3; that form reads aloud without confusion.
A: 0.72
